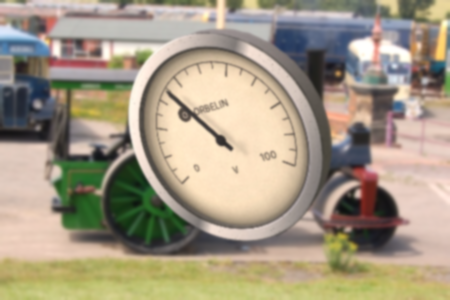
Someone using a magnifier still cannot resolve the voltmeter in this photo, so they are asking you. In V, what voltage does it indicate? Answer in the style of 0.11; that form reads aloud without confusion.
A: 35
